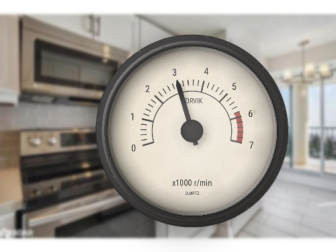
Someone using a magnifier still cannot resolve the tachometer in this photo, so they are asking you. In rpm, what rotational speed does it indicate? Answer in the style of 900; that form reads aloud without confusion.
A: 3000
